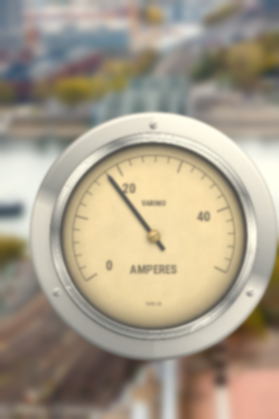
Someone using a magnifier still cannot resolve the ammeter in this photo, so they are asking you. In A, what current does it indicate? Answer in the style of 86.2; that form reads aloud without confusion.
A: 18
